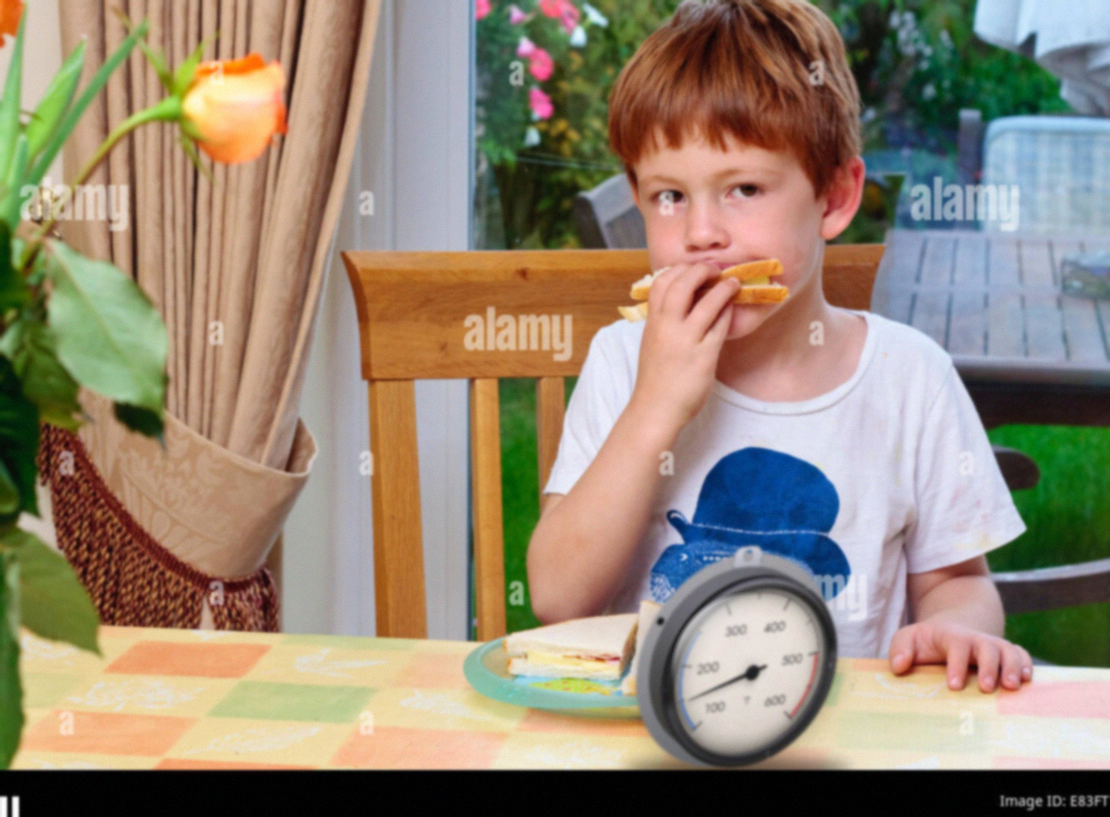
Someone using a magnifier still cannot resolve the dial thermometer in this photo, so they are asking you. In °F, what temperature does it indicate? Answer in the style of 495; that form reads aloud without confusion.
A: 150
